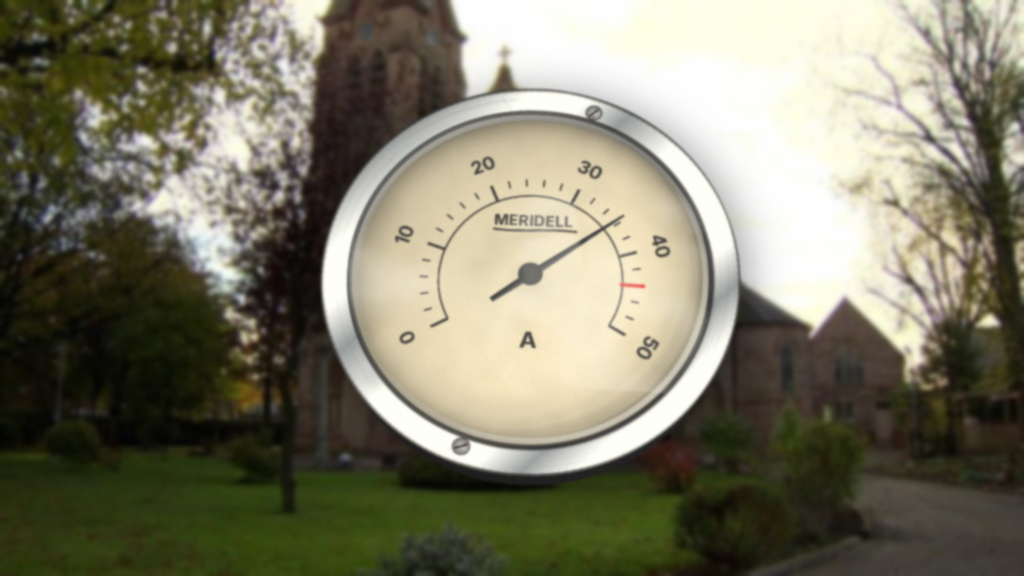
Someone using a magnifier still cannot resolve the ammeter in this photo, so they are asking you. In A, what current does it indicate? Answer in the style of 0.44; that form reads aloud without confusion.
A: 36
